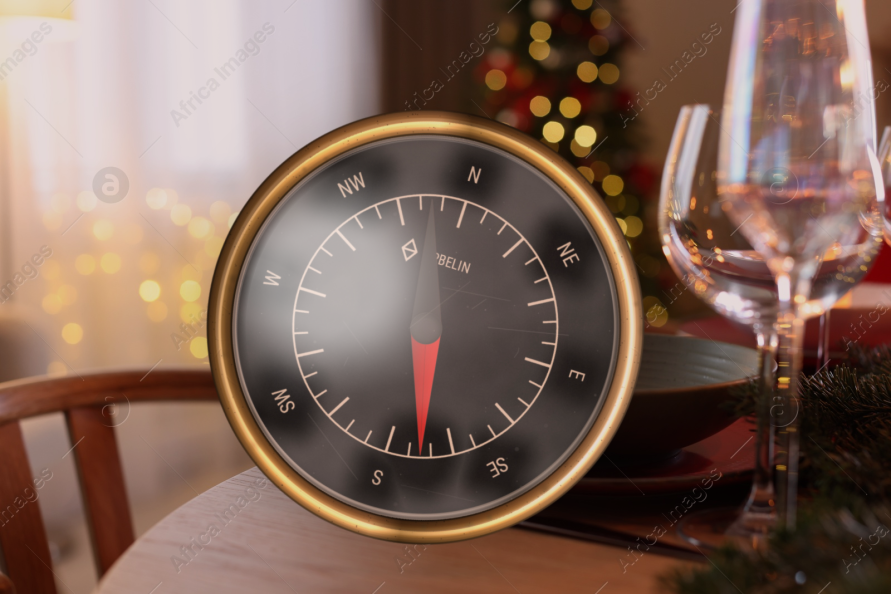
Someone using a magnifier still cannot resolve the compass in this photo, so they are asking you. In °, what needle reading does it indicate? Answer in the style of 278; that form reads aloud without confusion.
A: 165
